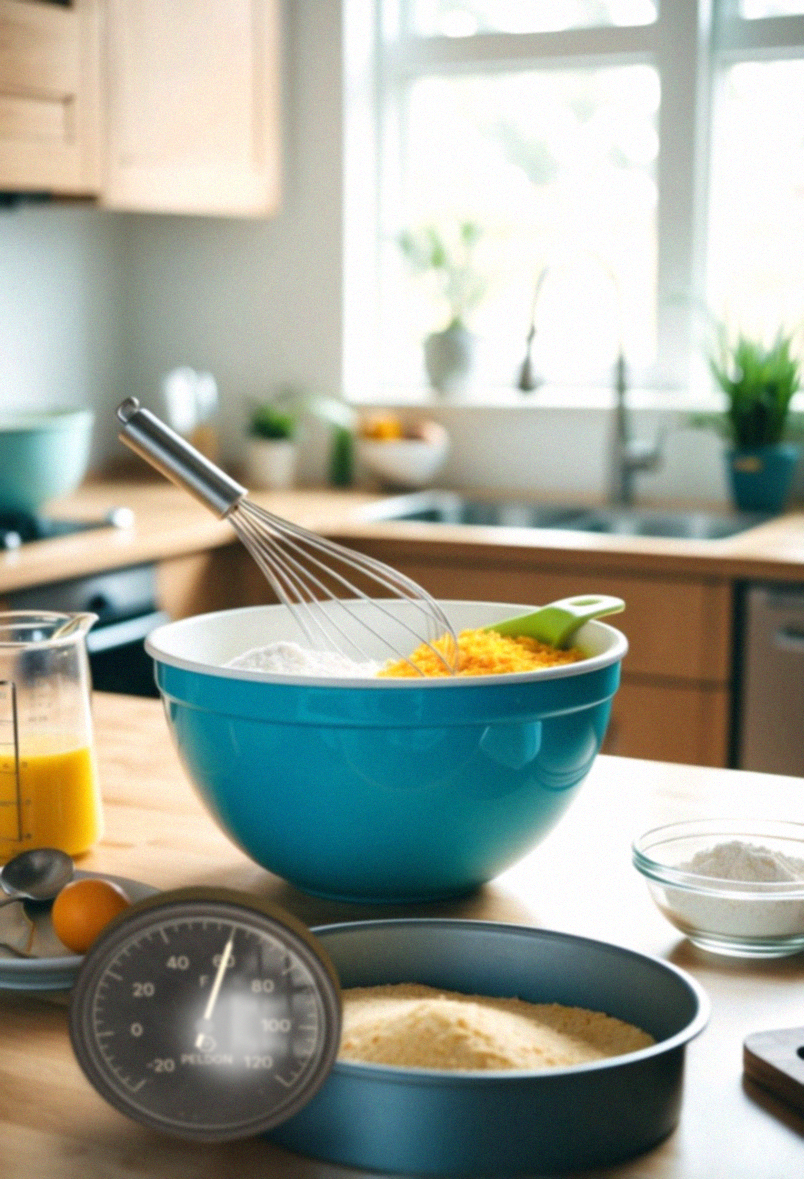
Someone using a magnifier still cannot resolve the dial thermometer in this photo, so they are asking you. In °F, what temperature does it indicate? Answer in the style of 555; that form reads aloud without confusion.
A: 60
